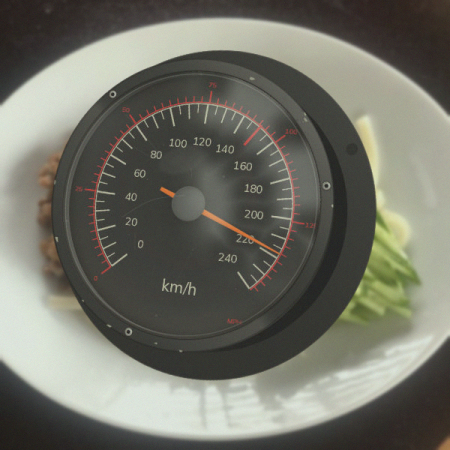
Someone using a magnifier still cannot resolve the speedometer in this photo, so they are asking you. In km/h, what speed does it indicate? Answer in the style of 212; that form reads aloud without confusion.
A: 217.5
